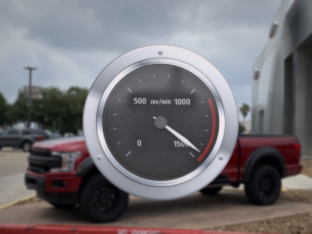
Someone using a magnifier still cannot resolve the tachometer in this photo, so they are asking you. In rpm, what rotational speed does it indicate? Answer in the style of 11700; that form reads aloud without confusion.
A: 1450
